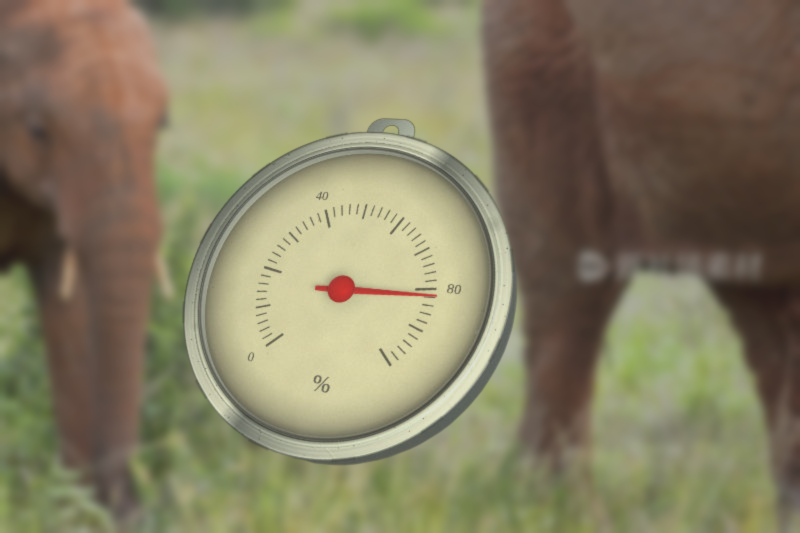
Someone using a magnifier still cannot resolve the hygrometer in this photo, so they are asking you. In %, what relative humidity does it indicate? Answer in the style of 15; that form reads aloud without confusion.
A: 82
